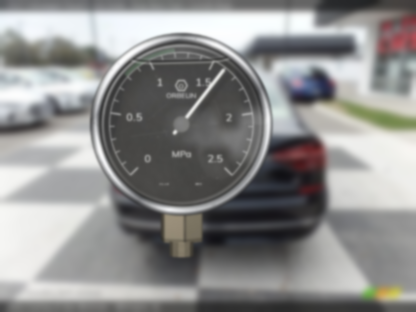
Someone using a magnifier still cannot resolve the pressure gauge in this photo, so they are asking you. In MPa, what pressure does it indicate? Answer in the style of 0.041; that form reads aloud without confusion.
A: 1.6
